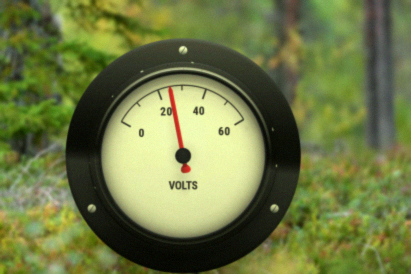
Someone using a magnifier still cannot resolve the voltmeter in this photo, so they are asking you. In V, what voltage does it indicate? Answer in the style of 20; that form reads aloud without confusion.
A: 25
